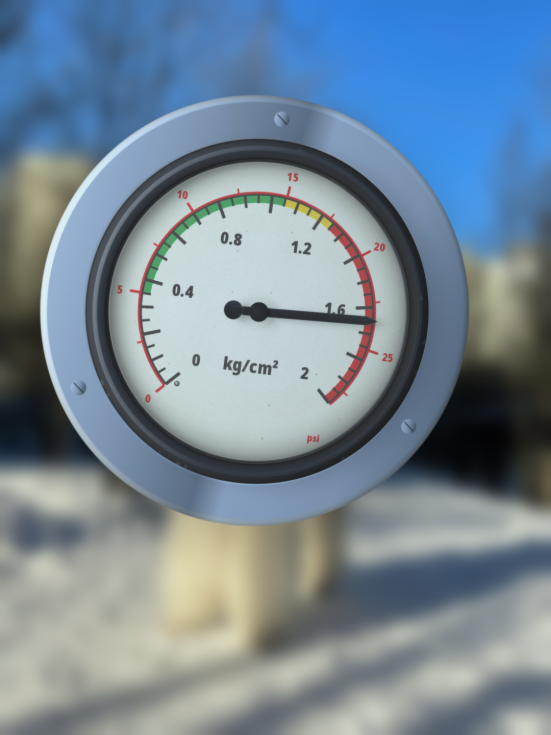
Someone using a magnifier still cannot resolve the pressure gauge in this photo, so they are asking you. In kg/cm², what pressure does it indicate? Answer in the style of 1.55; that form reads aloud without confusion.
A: 1.65
